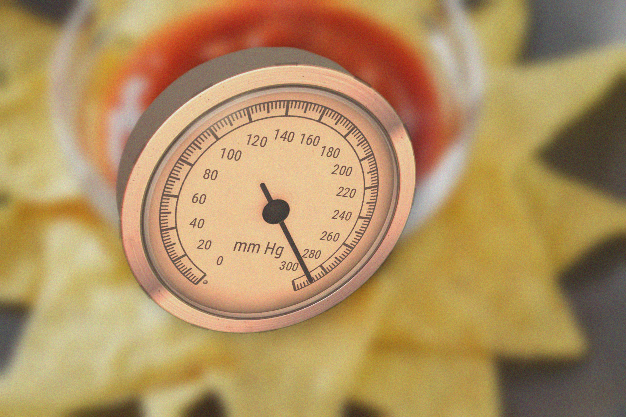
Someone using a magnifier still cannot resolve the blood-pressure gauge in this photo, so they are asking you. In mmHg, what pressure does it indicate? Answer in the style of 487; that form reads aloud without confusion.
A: 290
